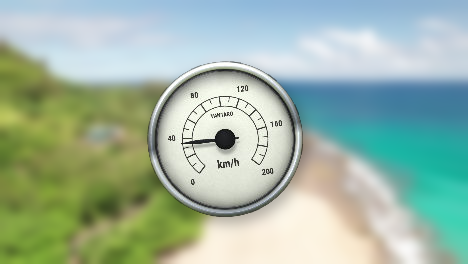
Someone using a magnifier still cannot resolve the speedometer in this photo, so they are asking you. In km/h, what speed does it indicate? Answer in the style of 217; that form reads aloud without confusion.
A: 35
